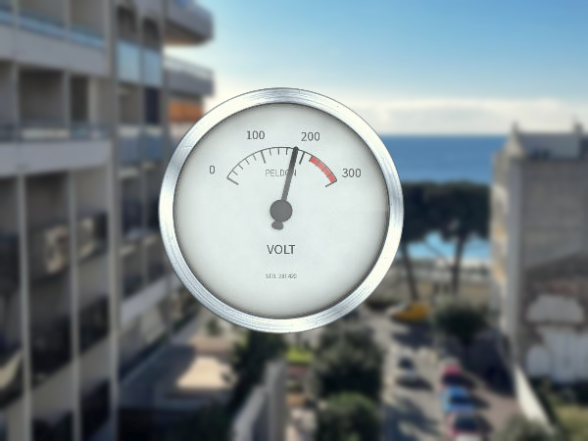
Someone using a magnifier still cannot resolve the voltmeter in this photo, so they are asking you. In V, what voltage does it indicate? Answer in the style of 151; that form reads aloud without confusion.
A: 180
